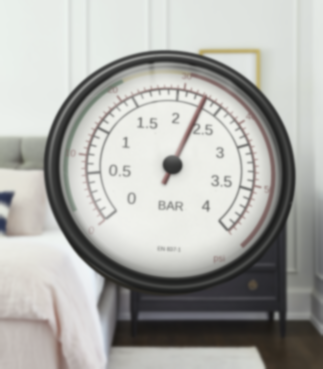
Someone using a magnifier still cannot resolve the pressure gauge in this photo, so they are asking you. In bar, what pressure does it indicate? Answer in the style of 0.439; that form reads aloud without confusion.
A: 2.3
